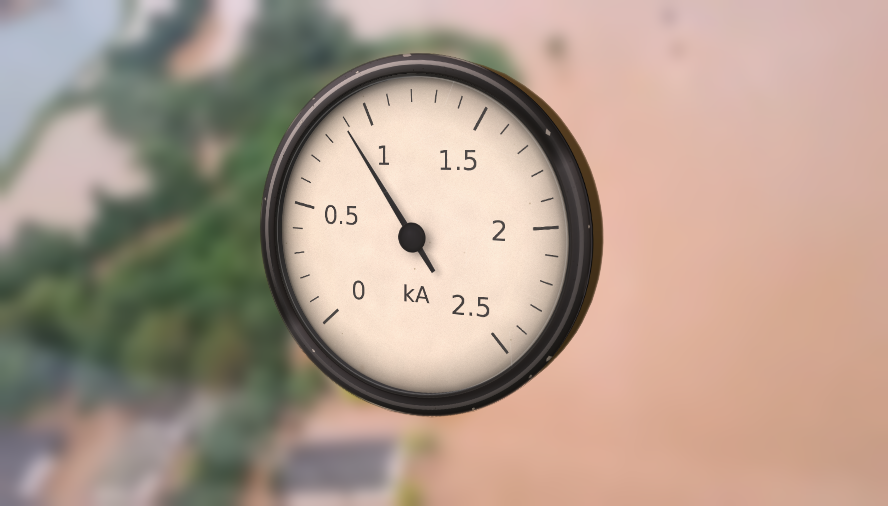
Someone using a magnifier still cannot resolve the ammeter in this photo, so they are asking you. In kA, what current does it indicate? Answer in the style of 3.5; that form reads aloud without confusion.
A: 0.9
